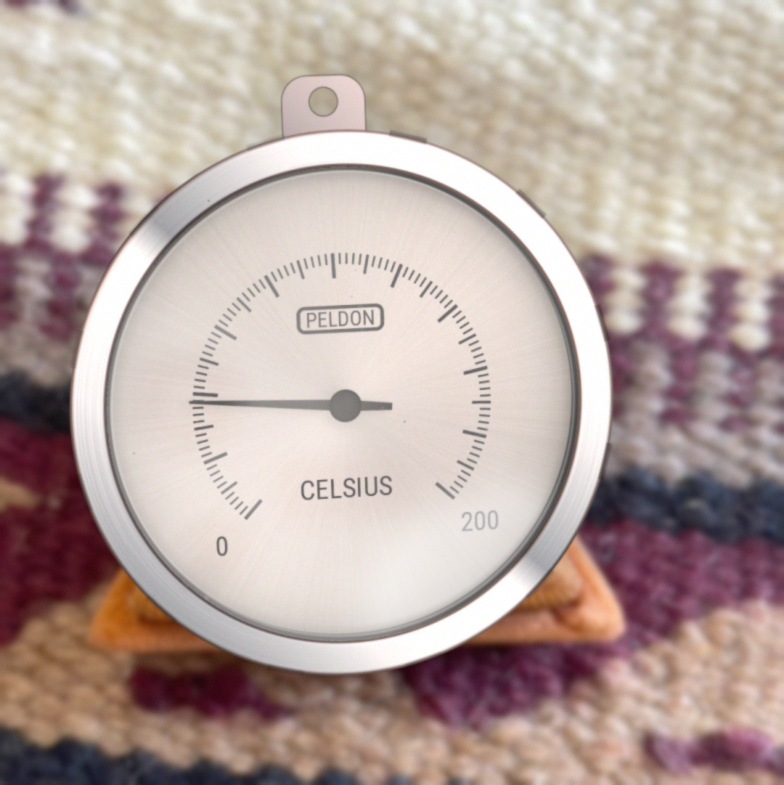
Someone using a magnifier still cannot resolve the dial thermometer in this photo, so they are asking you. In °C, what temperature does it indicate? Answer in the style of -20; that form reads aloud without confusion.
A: 38
